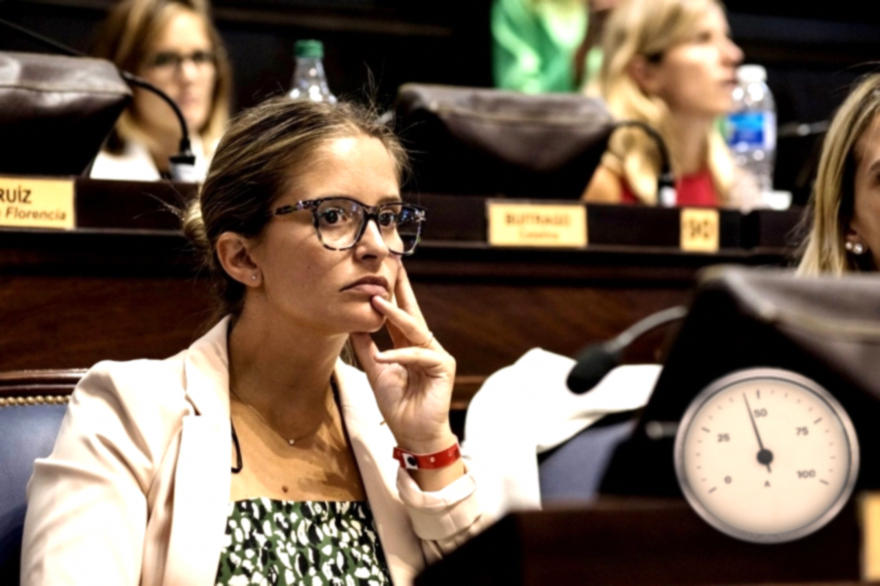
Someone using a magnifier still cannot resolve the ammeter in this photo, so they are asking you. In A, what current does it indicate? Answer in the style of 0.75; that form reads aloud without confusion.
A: 45
